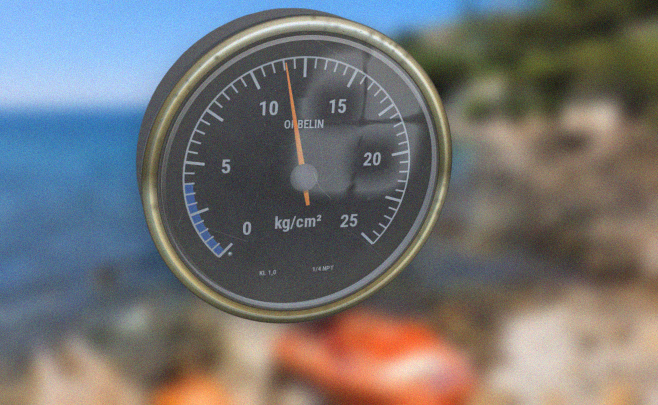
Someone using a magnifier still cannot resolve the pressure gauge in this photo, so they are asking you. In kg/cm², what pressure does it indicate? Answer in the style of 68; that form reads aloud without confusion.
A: 11.5
